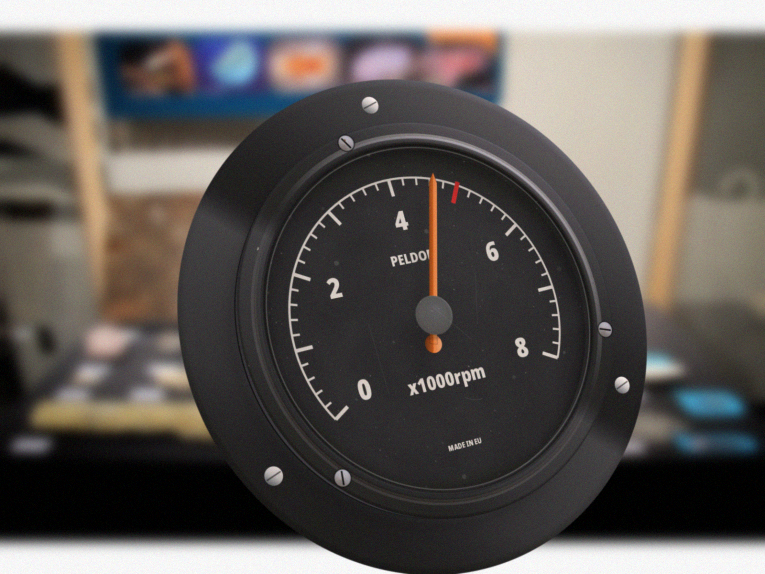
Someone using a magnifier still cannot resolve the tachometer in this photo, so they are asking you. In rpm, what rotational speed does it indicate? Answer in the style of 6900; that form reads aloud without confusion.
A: 4600
